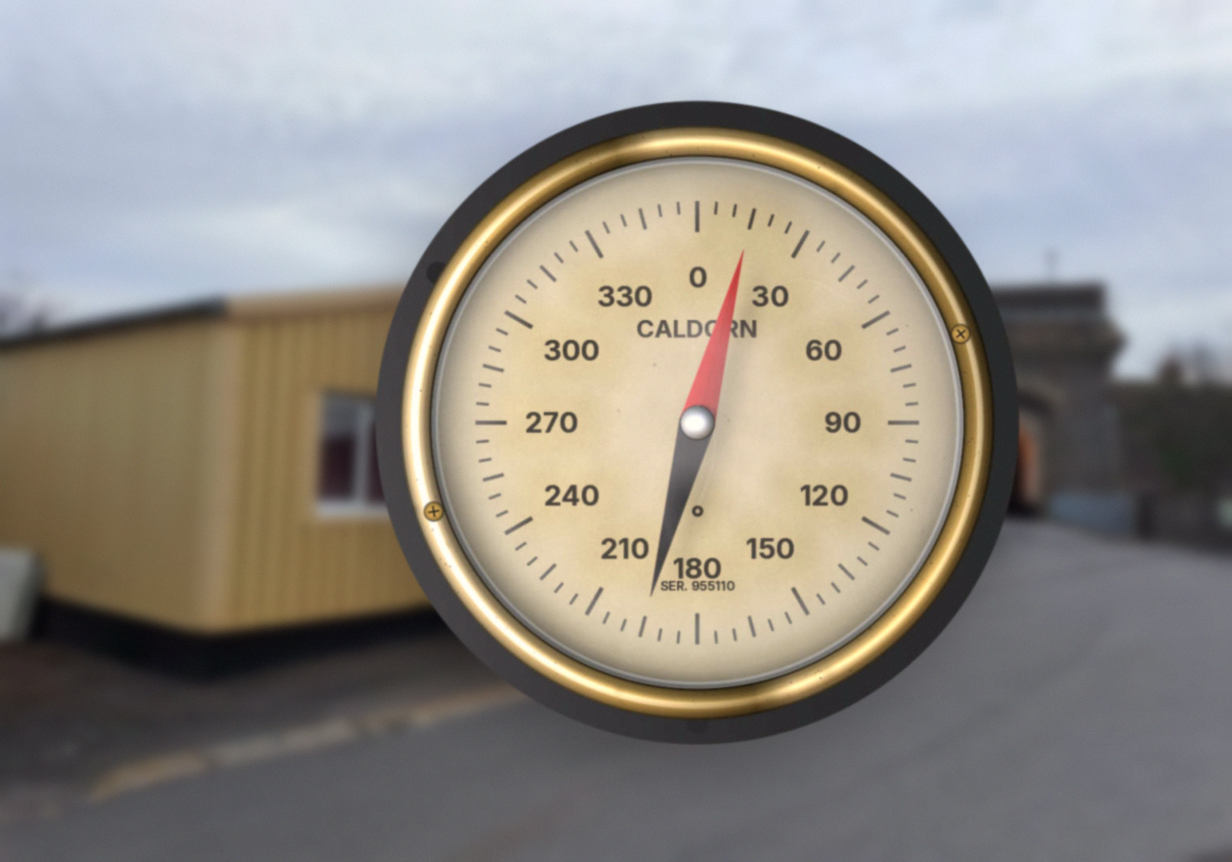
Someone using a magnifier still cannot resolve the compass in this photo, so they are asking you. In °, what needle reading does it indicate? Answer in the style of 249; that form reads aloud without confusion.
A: 15
